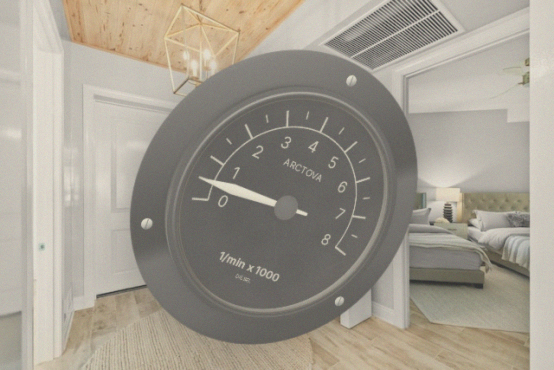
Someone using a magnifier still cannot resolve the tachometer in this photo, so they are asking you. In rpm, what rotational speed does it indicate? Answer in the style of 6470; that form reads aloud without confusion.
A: 500
